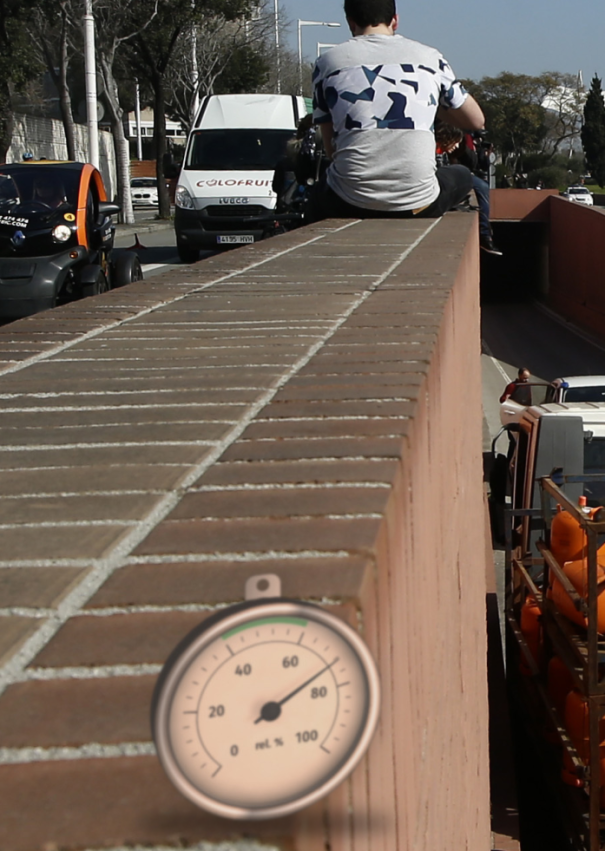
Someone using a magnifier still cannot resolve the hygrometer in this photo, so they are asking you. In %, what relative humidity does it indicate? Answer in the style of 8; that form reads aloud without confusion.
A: 72
